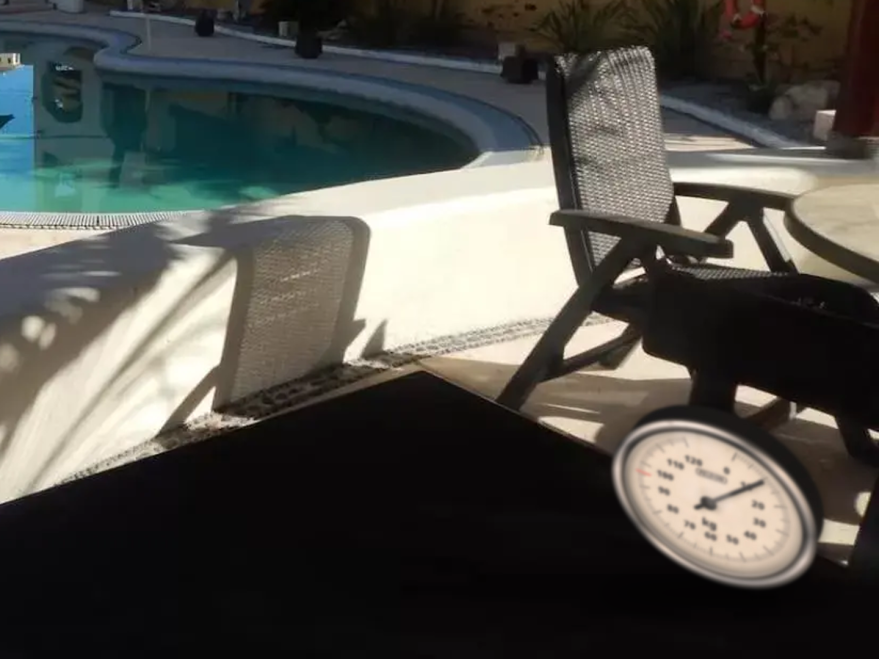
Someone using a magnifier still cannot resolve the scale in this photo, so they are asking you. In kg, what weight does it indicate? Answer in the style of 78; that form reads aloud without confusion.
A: 10
